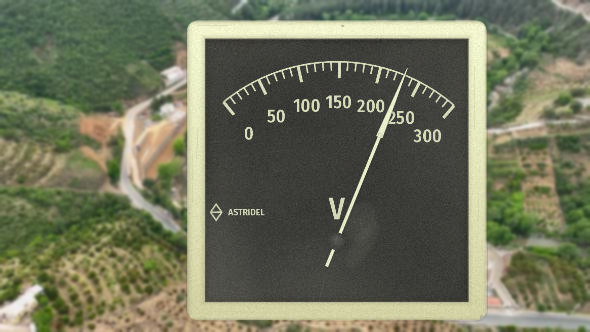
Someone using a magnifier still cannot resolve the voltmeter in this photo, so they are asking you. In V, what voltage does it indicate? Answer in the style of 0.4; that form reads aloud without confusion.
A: 230
